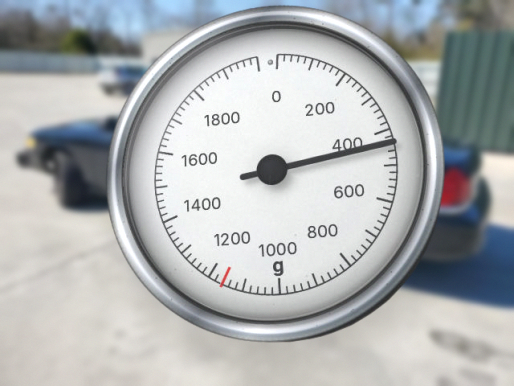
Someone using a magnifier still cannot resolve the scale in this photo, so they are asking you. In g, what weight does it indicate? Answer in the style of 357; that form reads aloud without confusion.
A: 440
